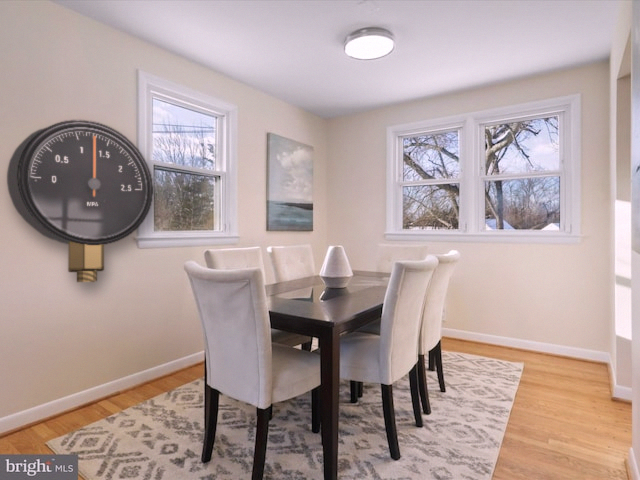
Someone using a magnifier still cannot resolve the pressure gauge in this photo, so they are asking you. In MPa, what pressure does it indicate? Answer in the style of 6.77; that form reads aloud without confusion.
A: 1.25
